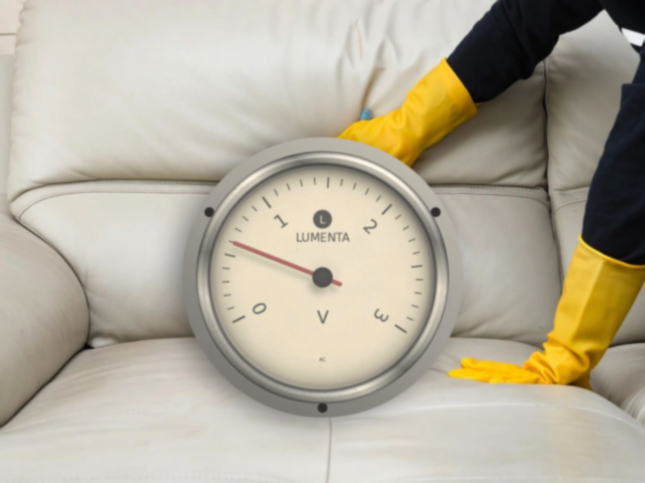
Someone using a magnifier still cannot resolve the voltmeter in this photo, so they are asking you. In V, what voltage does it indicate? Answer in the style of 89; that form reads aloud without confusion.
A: 0.6
